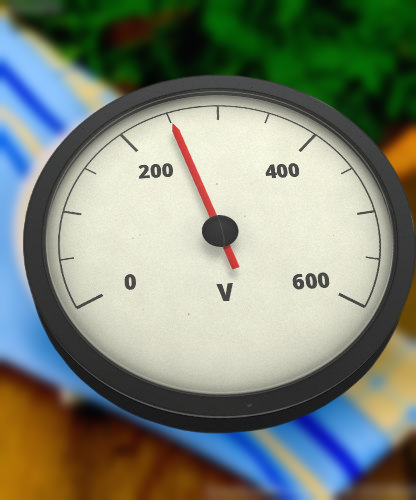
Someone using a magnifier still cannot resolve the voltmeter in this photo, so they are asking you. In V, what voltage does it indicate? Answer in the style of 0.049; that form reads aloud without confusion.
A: 250
